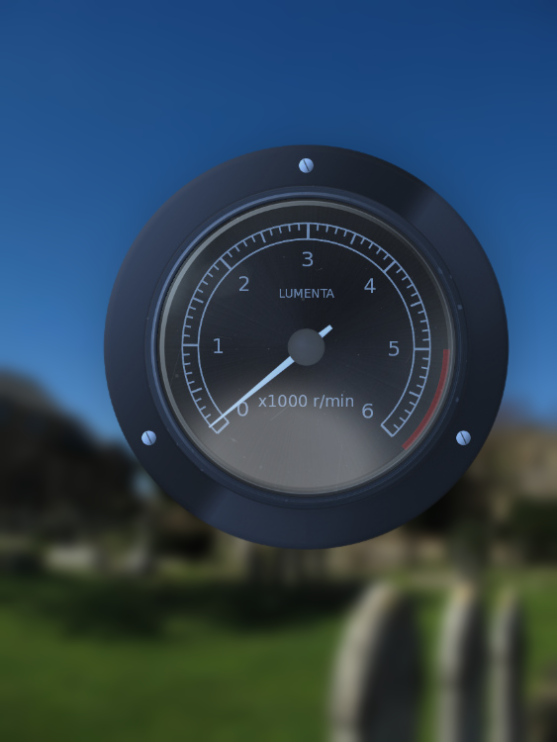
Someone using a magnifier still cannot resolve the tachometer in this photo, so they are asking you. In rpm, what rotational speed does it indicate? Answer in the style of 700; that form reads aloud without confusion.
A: 100
